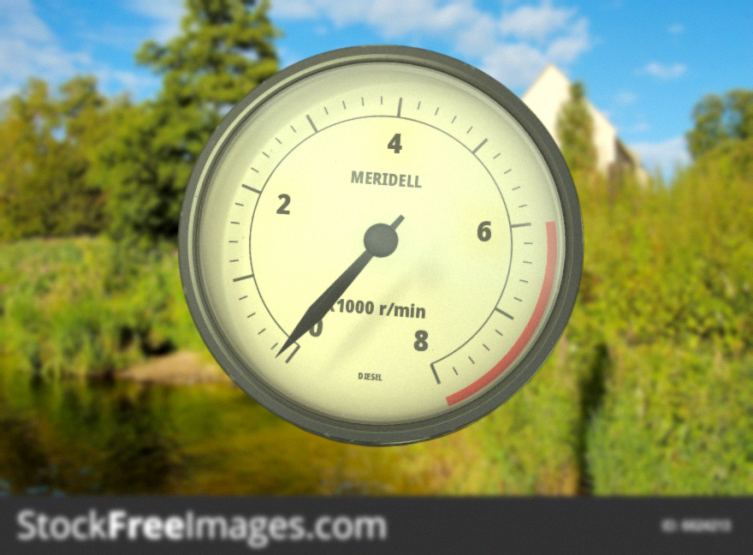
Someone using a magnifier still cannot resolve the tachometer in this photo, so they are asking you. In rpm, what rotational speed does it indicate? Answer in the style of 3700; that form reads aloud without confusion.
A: 100
